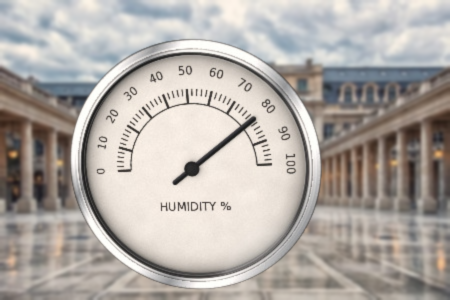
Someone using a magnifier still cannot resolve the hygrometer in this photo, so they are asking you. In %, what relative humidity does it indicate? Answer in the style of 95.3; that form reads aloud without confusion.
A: 80
